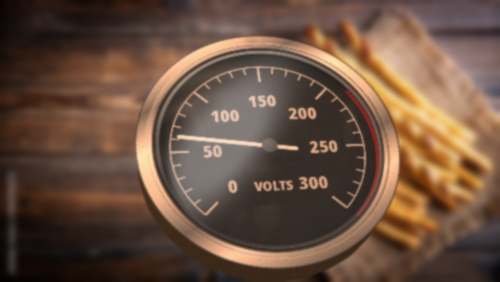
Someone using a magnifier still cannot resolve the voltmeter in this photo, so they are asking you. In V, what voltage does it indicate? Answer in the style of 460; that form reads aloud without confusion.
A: 60
